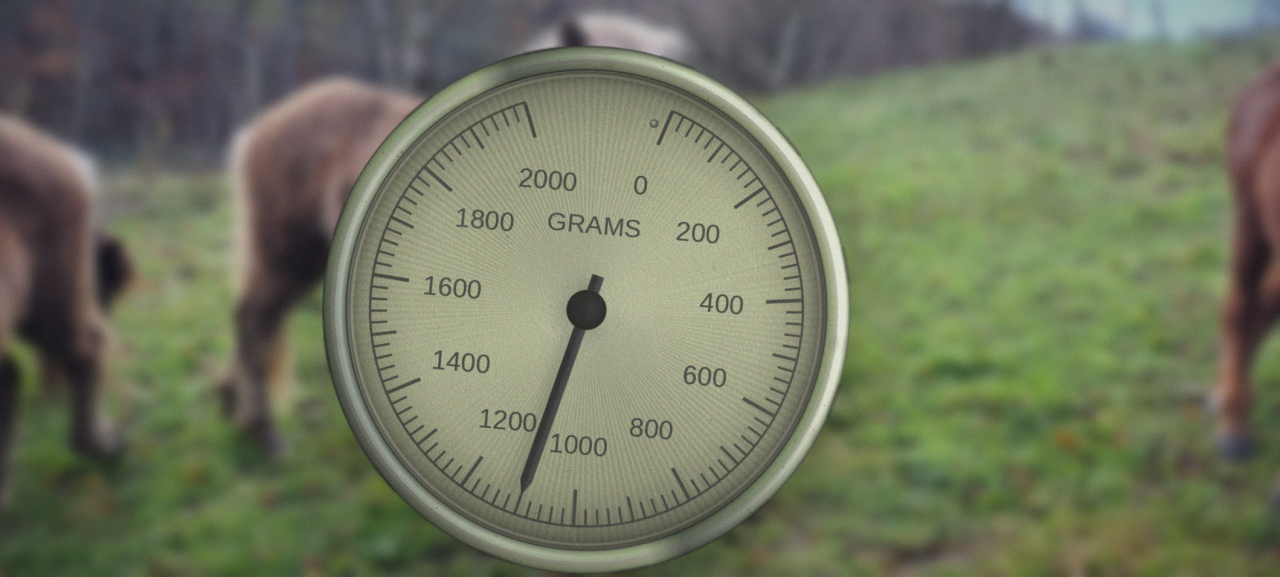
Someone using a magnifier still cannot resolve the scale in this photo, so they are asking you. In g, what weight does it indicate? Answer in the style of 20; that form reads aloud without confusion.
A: 1100
